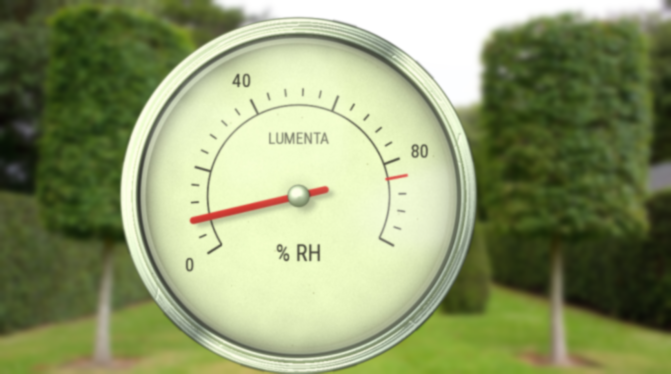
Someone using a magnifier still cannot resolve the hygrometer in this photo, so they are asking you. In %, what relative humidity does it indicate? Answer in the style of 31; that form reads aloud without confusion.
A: 8
